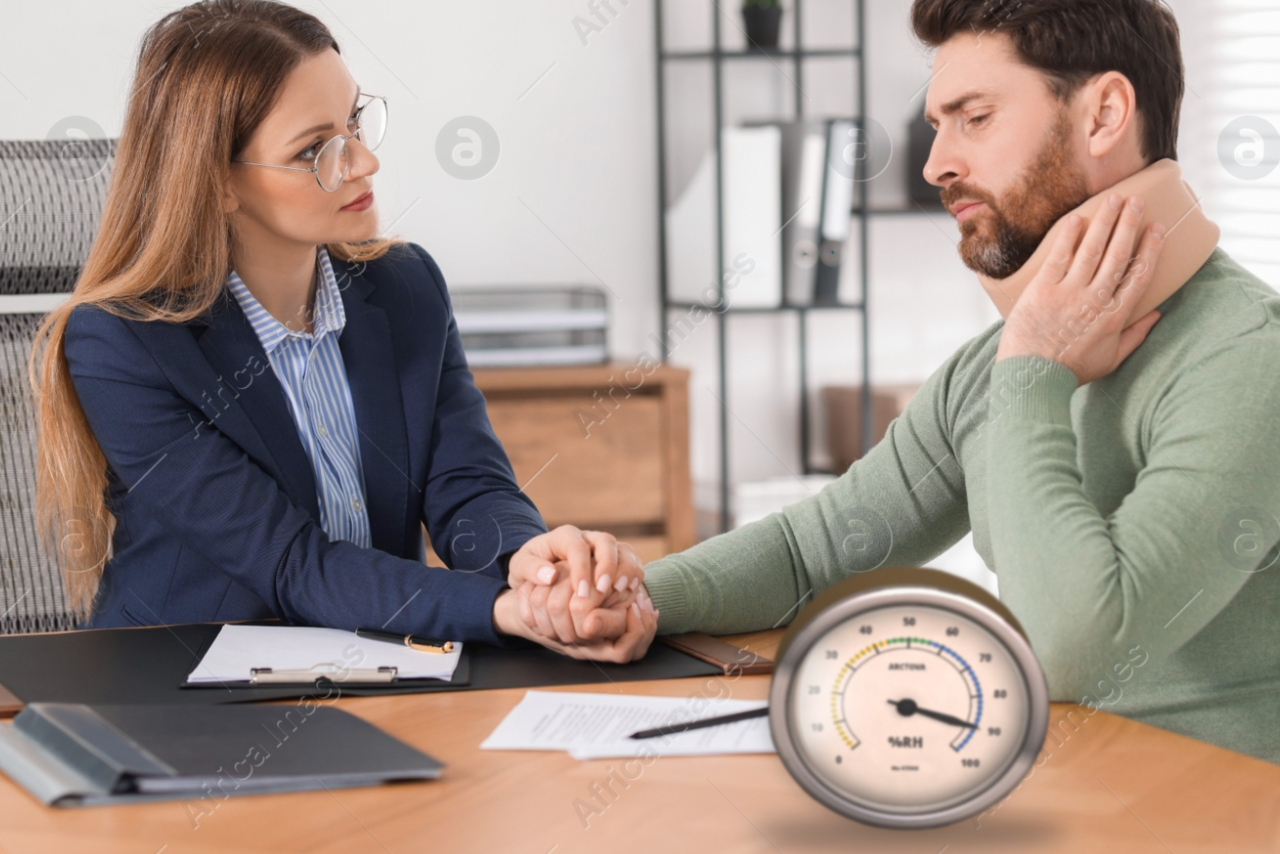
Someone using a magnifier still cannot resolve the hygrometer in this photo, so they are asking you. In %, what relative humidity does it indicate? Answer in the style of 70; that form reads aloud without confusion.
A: 90
